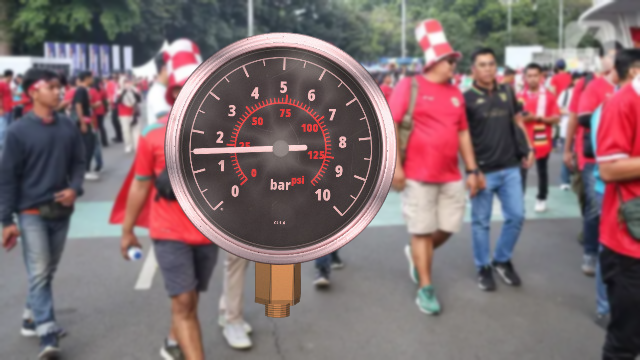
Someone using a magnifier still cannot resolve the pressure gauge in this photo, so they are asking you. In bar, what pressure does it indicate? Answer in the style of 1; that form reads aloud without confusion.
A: 1.5
